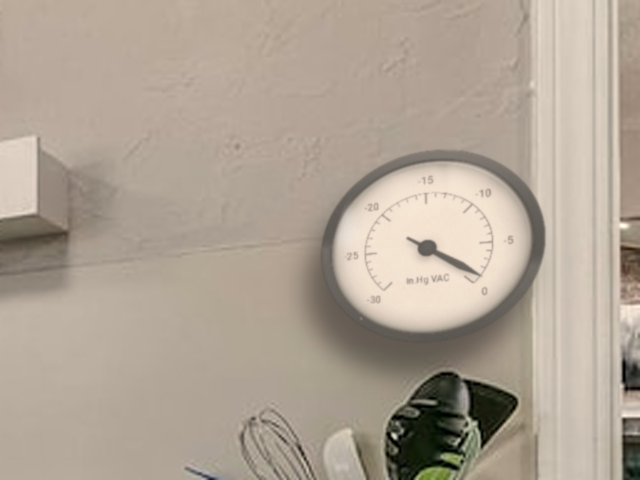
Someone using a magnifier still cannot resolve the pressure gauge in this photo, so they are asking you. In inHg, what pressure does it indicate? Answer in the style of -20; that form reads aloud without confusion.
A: -1
